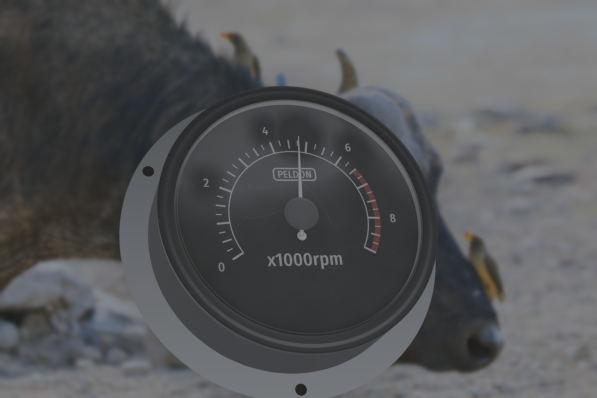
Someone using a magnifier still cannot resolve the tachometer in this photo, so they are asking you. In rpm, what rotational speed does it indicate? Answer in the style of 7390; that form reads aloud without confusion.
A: 4750
